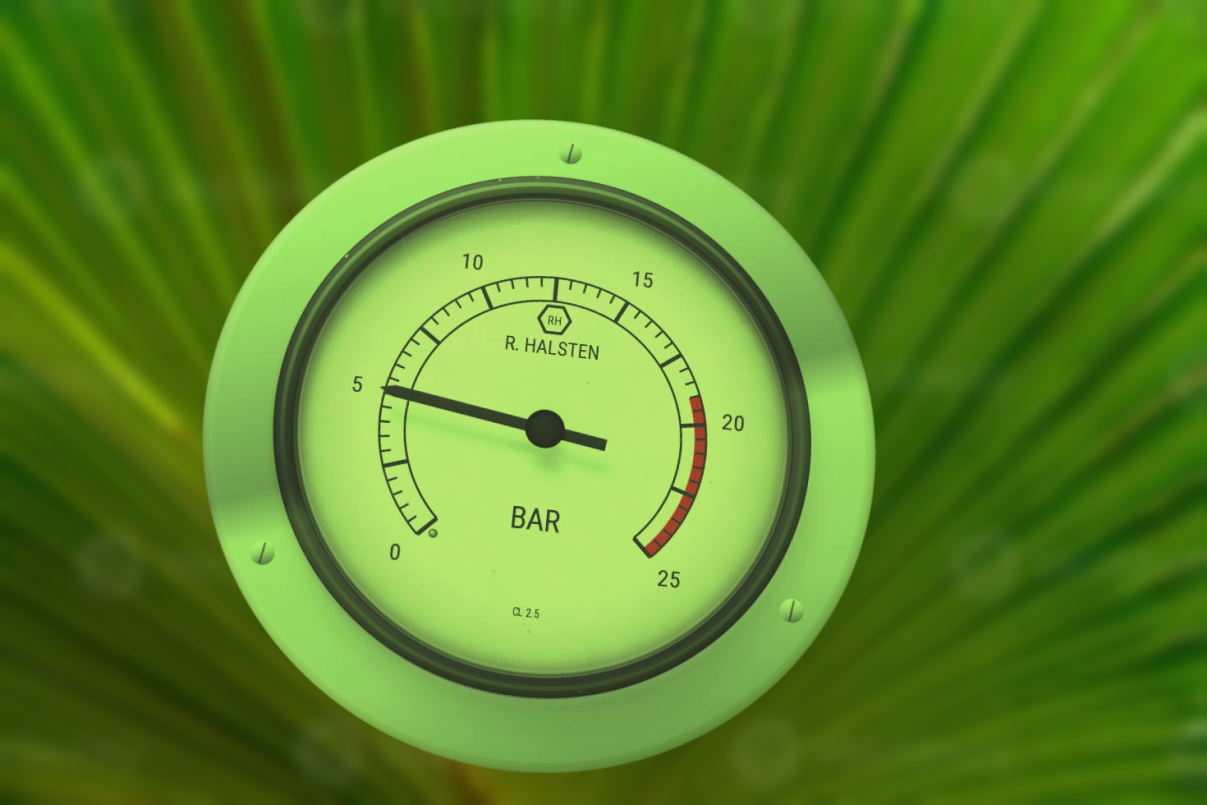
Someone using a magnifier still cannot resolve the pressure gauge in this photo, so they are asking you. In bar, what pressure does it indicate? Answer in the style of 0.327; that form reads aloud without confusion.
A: 5
